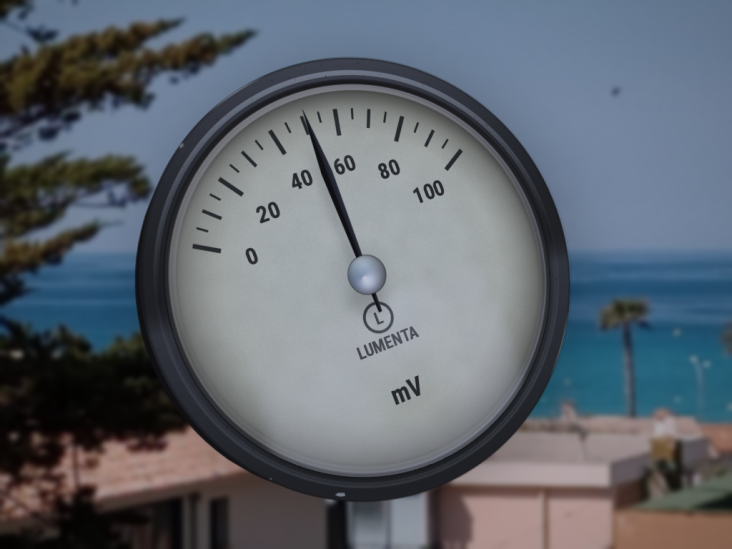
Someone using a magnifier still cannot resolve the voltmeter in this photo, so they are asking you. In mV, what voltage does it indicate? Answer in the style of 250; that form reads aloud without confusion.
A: 50
